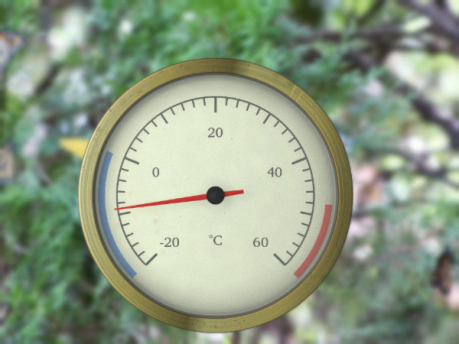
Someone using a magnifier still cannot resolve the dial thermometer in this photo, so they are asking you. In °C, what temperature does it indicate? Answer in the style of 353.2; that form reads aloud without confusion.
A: -9
